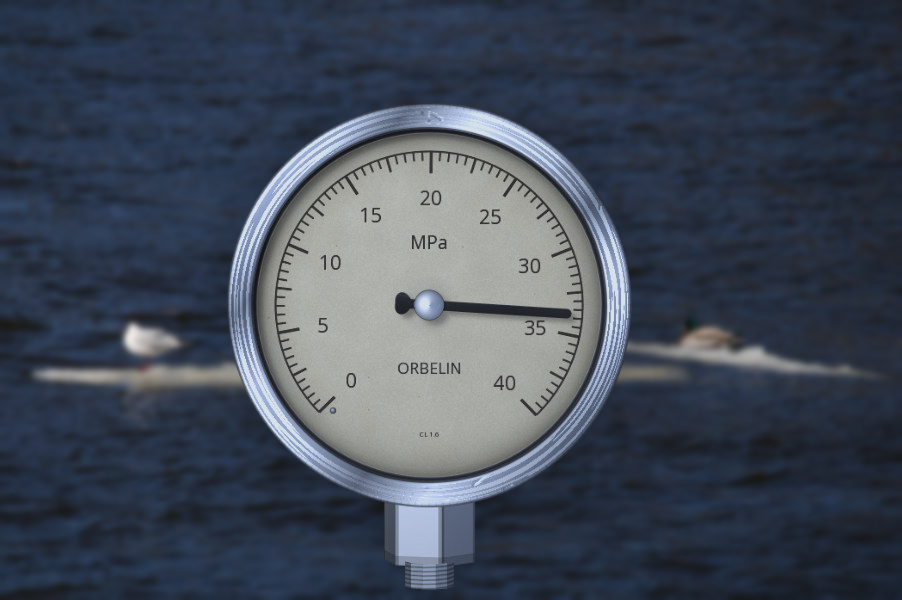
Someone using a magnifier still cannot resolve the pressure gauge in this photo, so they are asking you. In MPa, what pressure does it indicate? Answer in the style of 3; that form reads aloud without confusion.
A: 33.75
